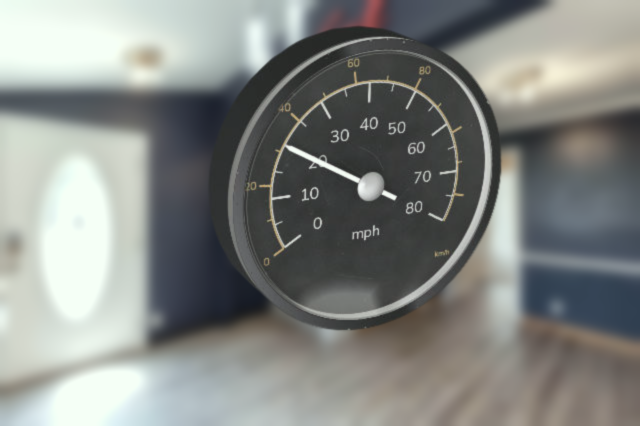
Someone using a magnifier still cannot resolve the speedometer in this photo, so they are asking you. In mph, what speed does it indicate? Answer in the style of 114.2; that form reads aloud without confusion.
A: 20
